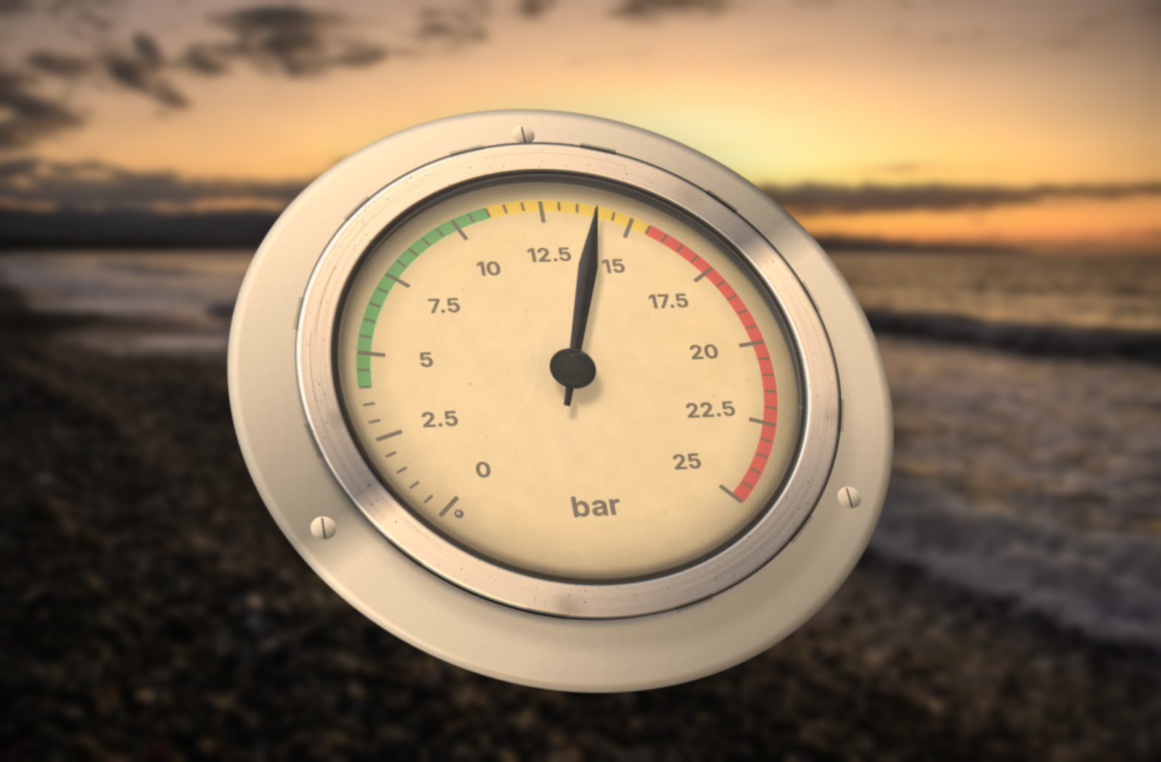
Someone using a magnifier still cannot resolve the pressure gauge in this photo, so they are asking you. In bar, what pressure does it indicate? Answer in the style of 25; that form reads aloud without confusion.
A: 14
